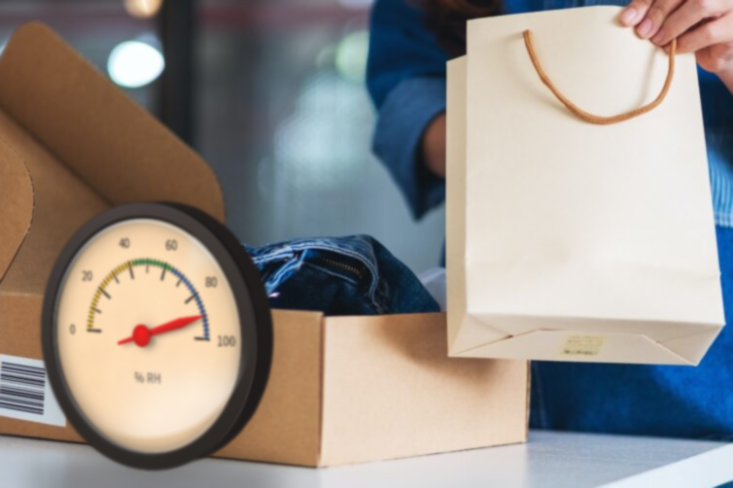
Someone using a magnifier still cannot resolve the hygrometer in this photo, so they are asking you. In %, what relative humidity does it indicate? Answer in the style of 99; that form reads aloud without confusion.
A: 90
